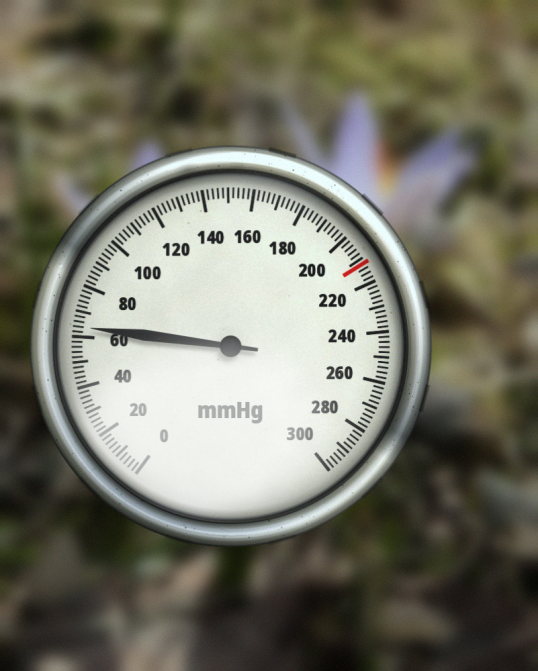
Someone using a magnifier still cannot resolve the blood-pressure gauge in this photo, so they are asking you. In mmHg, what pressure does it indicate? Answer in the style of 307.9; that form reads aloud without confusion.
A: 64
